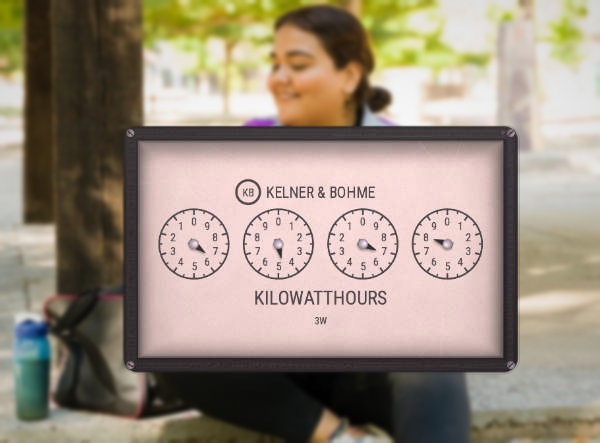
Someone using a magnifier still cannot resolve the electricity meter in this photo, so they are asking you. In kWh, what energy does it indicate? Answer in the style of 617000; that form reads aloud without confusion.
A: 6468
